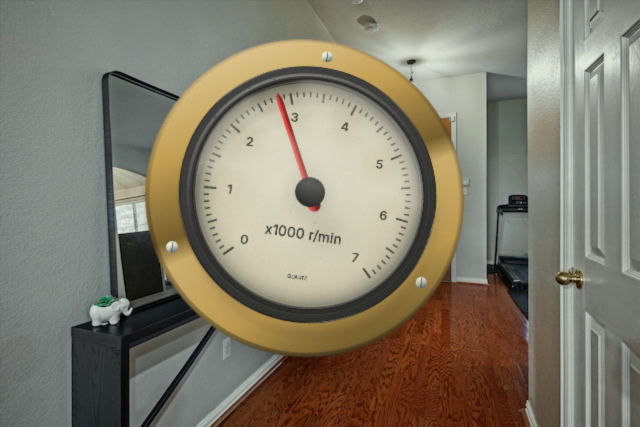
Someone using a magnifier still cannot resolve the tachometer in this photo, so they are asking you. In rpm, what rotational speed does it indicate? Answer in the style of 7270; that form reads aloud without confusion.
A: 2800
